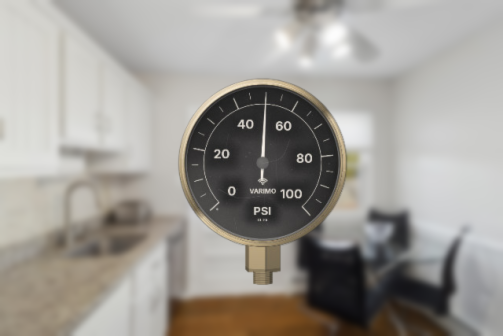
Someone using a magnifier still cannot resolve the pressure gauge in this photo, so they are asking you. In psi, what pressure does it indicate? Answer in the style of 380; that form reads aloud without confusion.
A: 50
